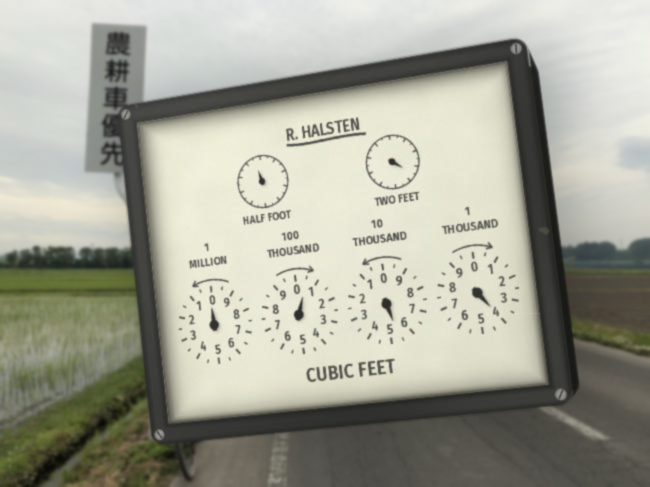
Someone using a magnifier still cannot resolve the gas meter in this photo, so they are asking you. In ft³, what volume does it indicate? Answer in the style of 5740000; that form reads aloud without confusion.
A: 5400
